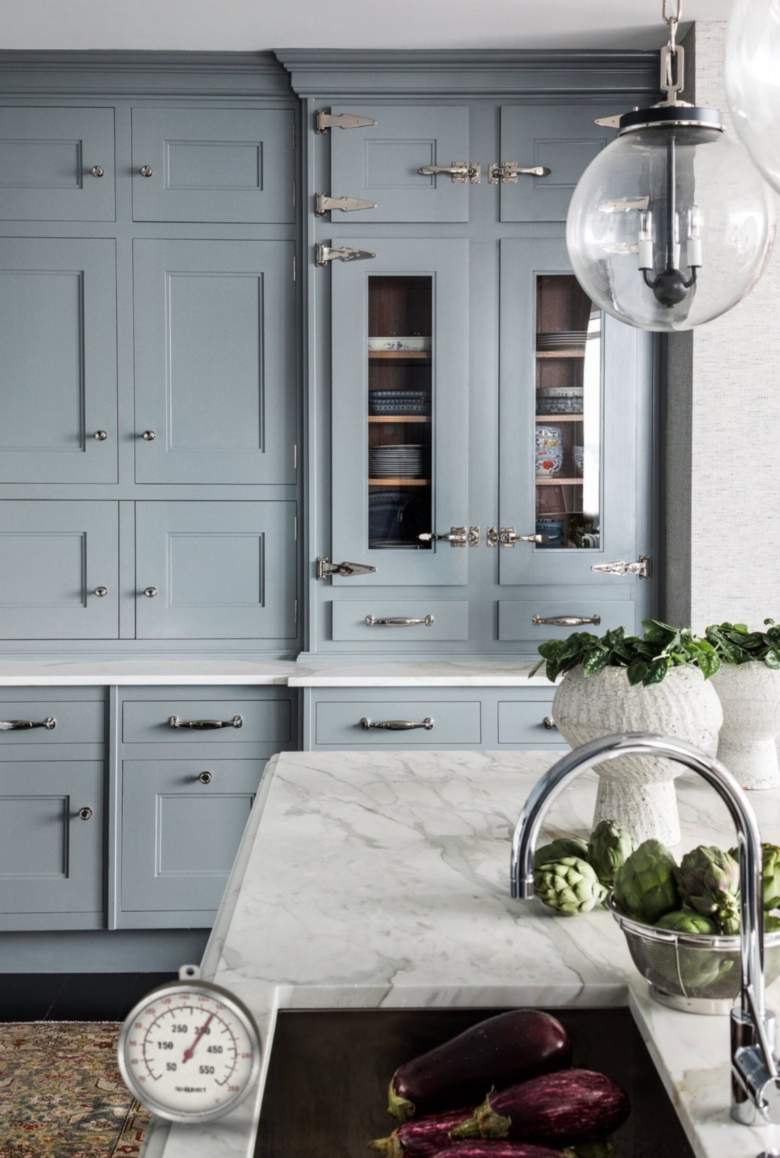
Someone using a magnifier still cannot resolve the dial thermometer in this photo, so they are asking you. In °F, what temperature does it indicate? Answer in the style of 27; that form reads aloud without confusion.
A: 350
